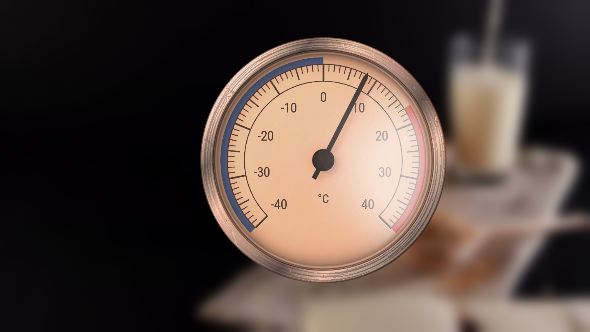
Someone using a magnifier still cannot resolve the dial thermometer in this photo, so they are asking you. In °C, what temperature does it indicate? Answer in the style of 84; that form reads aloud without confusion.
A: 8
